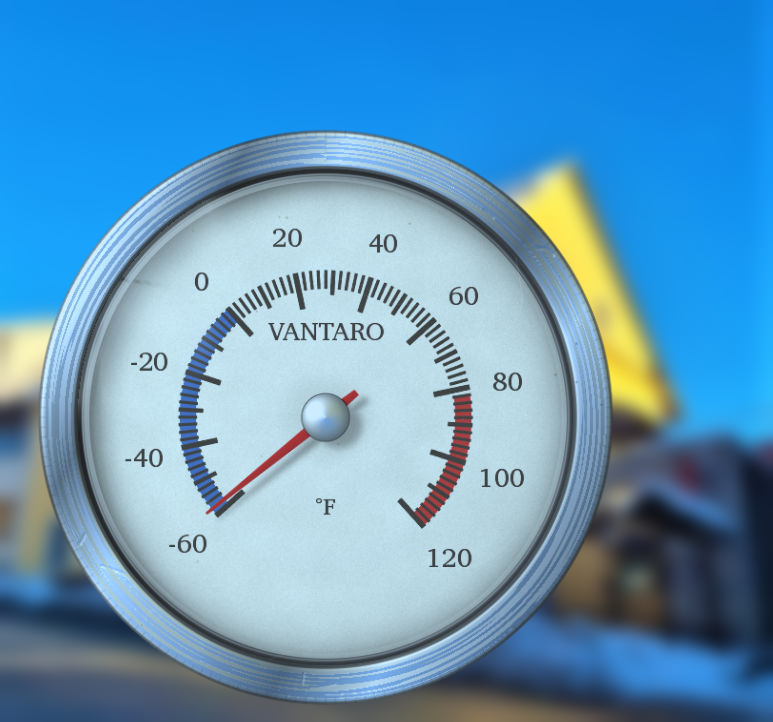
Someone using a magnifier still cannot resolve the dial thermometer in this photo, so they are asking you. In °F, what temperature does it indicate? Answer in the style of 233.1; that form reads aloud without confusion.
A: -58
